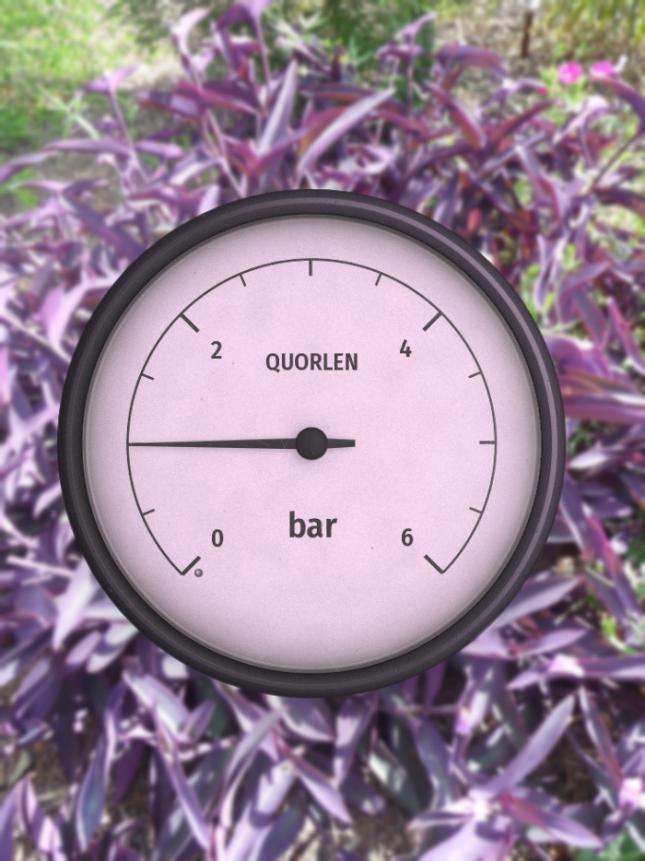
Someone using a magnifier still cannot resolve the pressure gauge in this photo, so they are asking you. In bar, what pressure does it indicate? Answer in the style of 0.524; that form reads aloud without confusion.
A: 1
